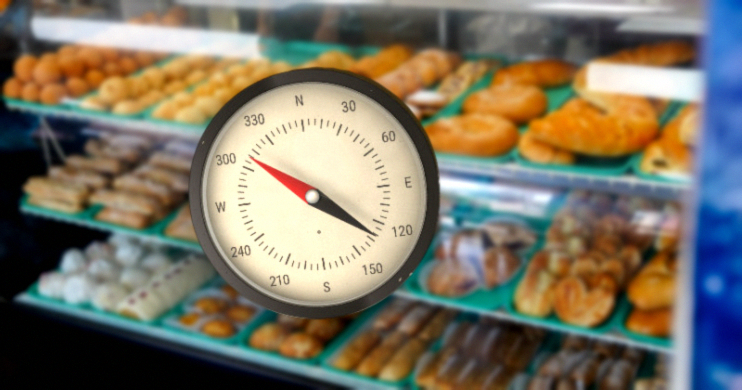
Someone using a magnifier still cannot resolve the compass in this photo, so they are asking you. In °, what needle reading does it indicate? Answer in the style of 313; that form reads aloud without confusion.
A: 310
